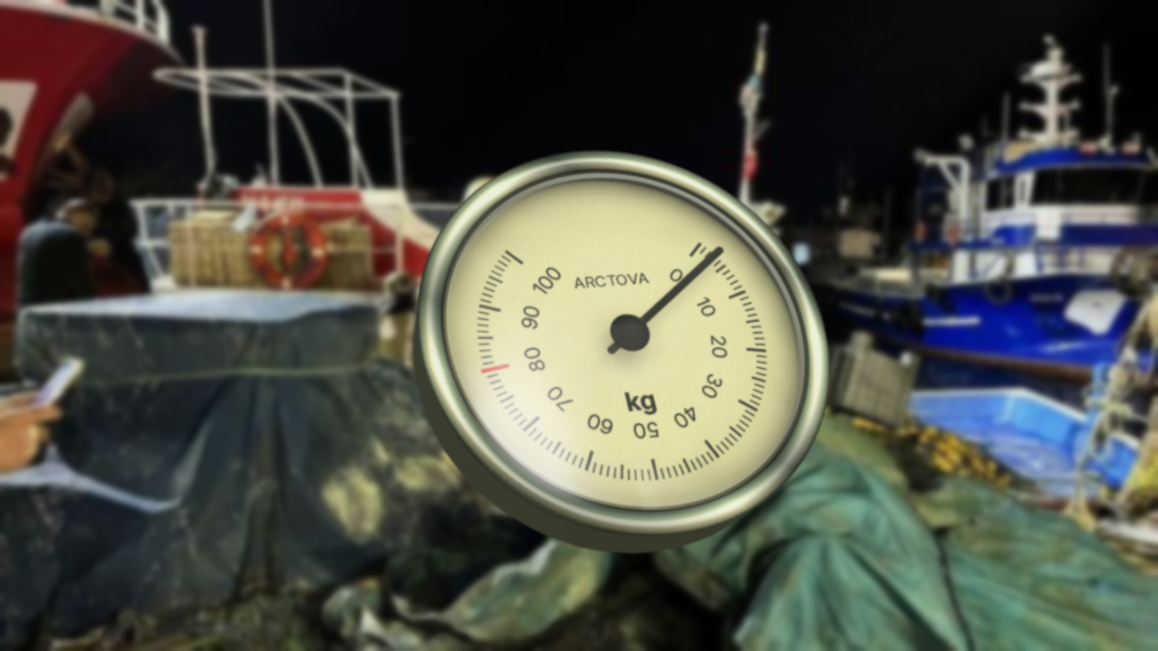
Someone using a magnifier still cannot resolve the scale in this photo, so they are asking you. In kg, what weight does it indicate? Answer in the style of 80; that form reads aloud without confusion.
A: 3
